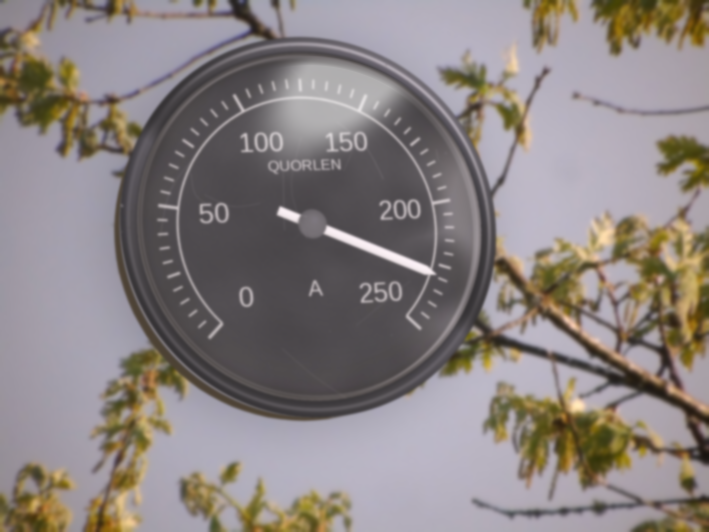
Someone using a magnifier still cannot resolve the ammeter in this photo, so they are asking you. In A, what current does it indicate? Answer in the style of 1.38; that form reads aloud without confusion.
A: 230
